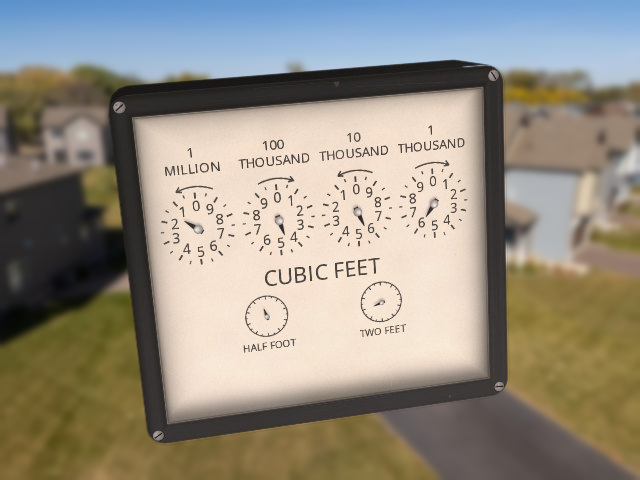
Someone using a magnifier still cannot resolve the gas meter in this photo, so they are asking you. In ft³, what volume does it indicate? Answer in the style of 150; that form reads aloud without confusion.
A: 145600
